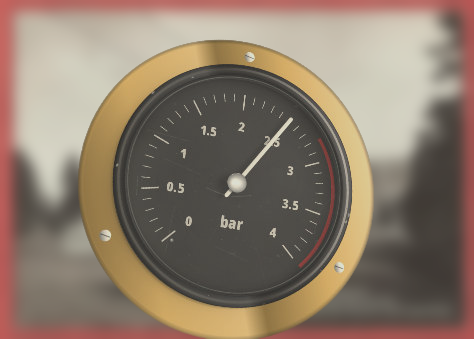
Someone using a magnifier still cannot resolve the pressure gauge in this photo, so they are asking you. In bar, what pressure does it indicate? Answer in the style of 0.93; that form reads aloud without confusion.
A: 2.5
